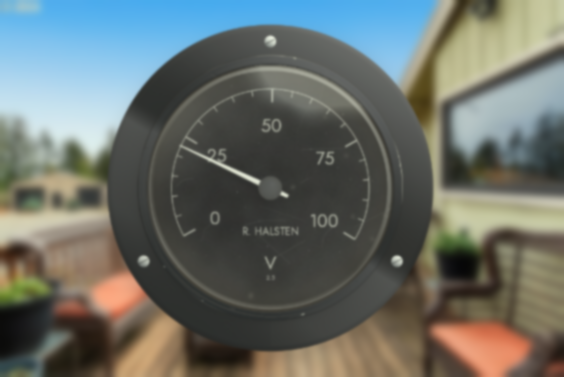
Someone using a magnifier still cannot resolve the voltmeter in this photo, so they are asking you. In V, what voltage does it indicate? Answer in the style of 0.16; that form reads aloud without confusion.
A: 22.5
